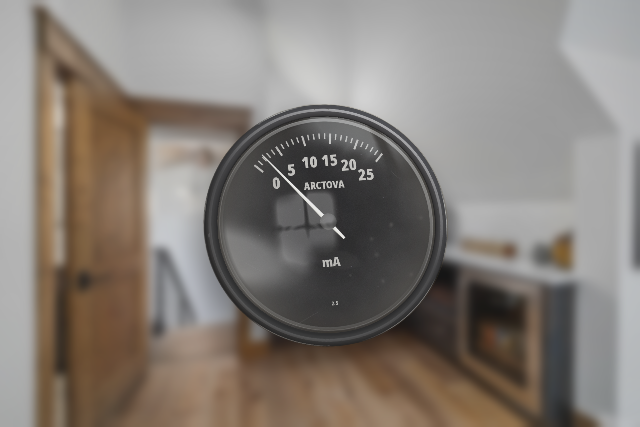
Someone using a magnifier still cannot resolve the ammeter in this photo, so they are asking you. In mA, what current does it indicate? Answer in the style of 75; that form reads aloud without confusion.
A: 2
